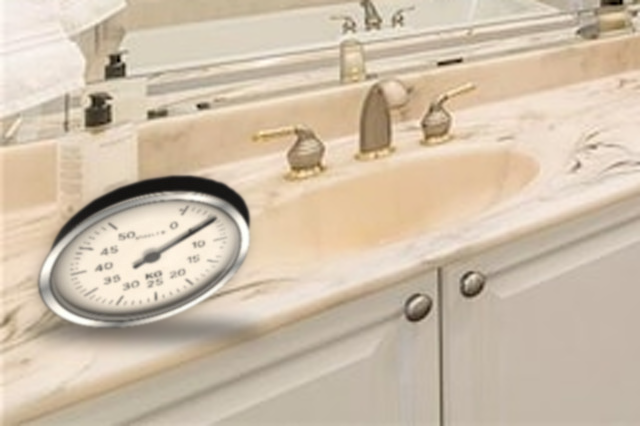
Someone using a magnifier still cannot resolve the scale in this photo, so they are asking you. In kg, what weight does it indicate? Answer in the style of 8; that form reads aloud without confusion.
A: 5
